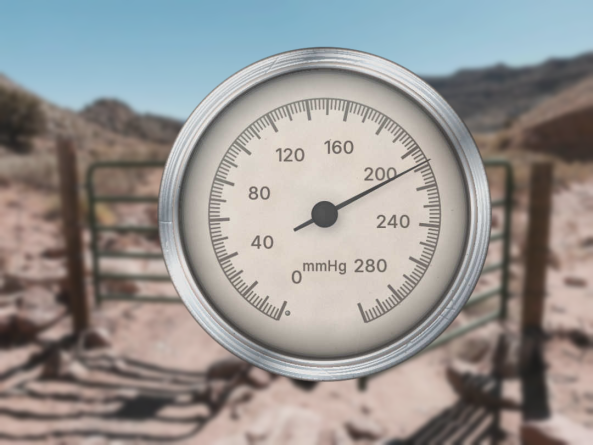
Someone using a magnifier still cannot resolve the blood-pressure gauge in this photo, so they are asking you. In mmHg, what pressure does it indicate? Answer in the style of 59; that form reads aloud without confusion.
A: 208
